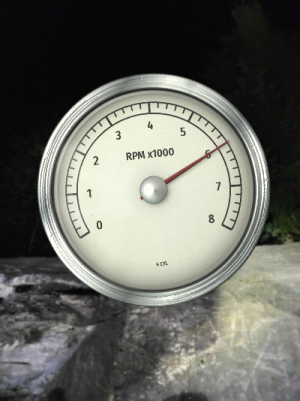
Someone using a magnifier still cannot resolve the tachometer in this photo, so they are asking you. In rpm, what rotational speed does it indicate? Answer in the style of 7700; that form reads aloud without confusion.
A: 6000
